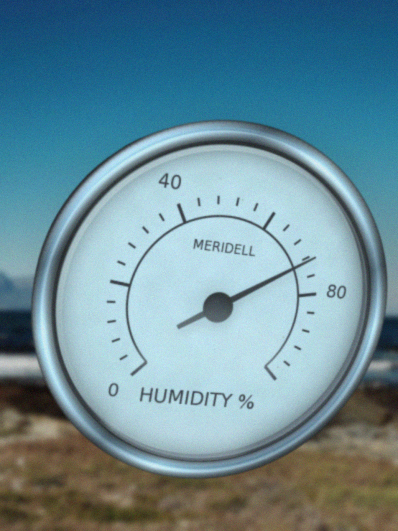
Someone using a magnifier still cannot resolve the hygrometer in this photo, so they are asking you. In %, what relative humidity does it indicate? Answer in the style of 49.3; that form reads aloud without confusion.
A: 72
